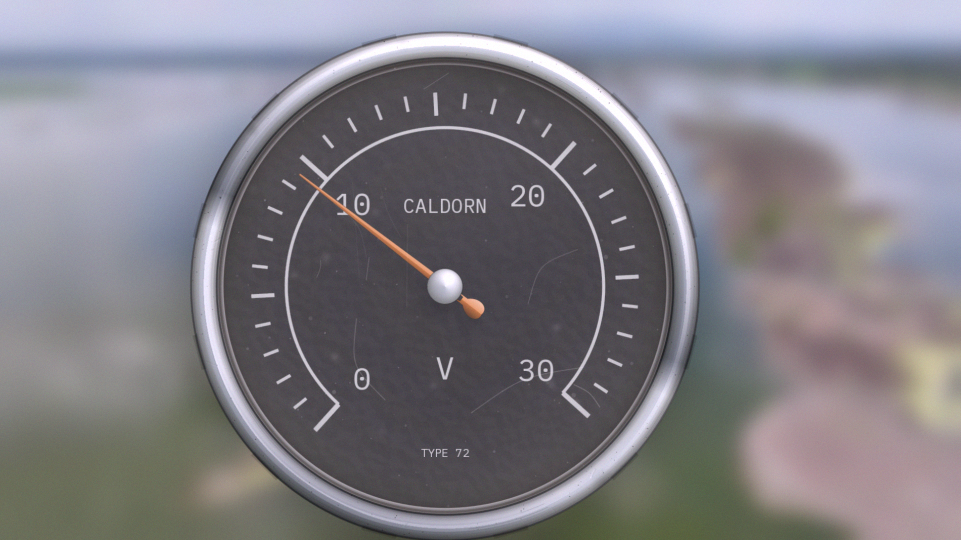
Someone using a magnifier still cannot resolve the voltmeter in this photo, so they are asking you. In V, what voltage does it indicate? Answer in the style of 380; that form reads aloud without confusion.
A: 9.5
